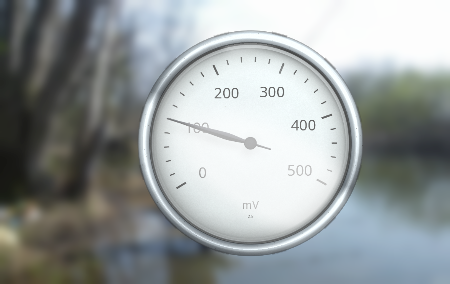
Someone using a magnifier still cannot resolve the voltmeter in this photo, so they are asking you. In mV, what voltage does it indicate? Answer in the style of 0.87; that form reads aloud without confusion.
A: 100
